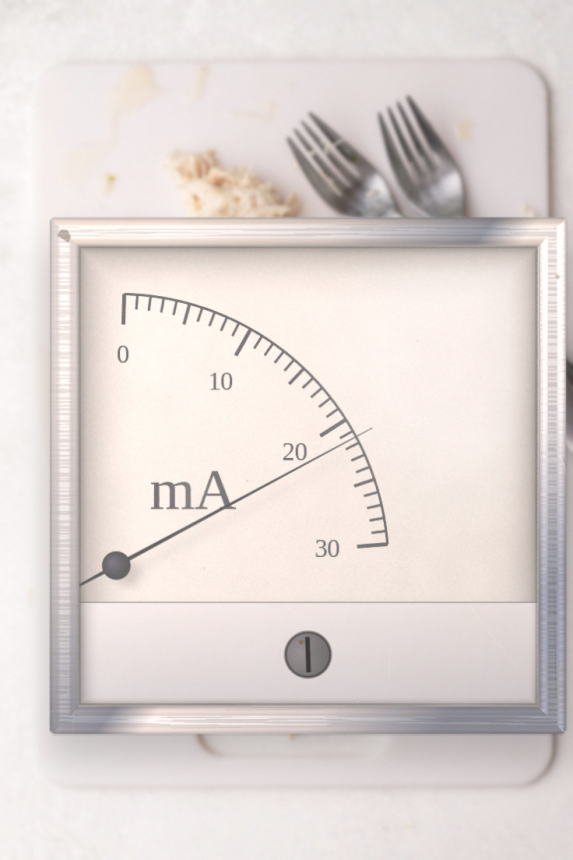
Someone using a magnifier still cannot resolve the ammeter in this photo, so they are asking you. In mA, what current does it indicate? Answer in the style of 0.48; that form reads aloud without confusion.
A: 21.5
